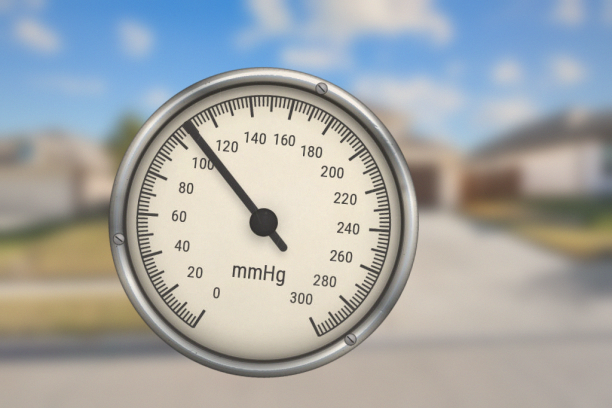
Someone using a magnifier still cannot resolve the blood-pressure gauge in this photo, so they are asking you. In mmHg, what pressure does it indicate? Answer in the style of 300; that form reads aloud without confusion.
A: 108
